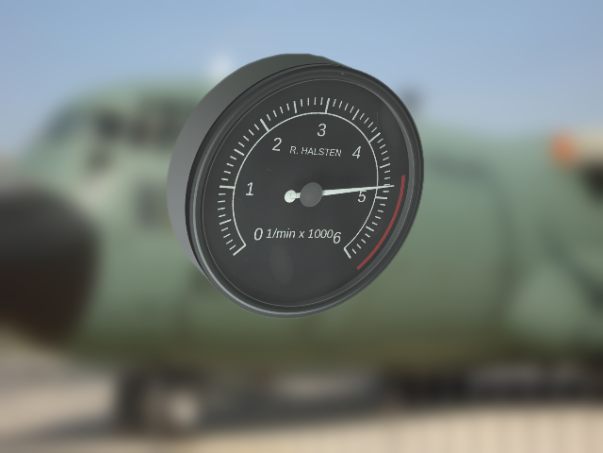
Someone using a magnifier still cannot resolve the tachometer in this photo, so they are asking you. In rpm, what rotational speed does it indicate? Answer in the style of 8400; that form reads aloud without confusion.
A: 4800
